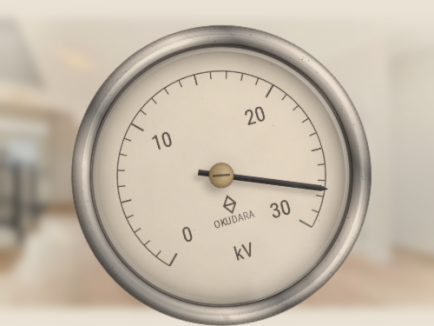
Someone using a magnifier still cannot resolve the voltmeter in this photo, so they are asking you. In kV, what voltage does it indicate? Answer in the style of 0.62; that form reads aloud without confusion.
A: 27.5
